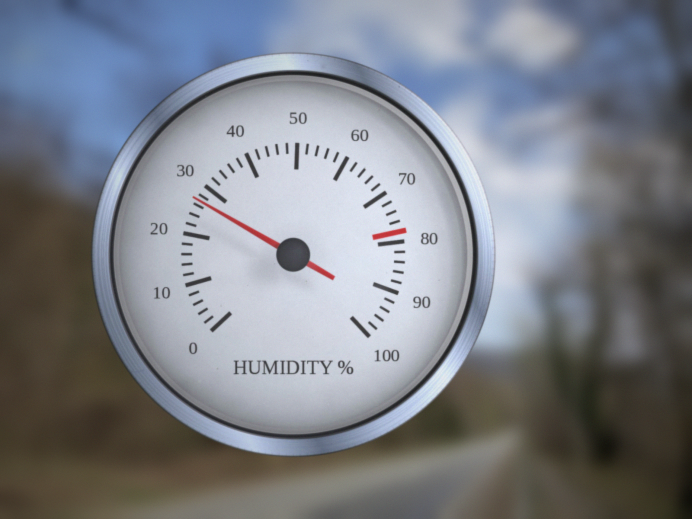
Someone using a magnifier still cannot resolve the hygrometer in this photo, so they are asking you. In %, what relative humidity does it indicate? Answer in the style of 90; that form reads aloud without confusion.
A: 27
